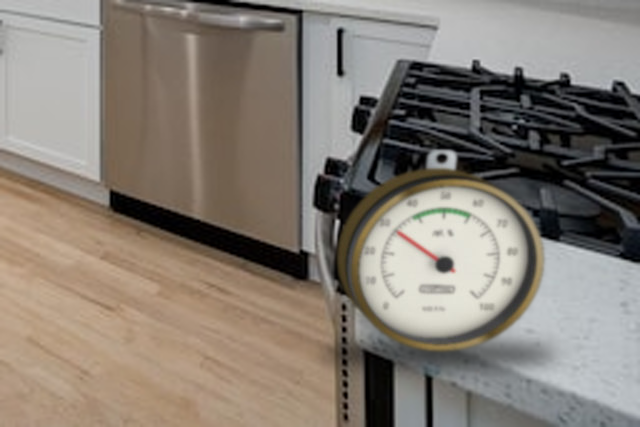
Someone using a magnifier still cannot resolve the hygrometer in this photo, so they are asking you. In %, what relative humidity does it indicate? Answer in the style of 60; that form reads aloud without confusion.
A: 30
